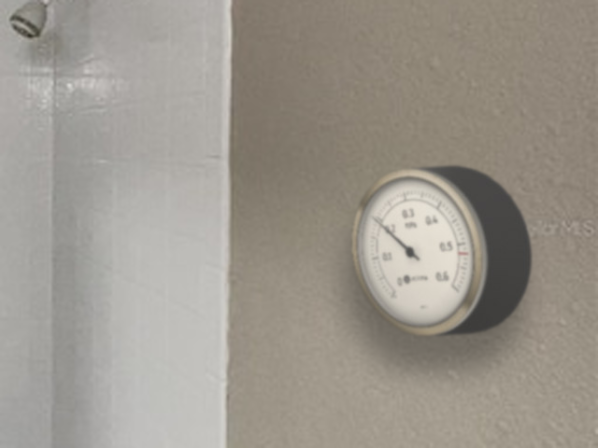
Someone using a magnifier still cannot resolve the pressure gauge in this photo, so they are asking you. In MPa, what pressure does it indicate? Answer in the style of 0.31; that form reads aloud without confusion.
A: 0.2
